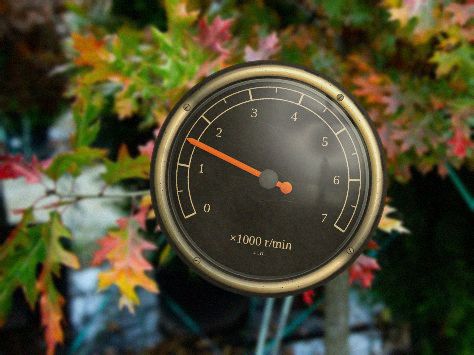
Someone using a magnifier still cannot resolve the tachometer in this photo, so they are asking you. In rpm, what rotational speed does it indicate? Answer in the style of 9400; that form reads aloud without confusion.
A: 1500
